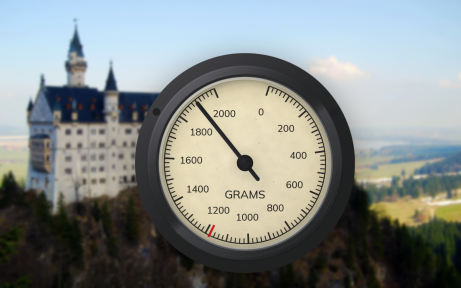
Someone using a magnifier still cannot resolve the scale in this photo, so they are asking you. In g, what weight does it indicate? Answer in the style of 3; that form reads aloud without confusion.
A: 1900
